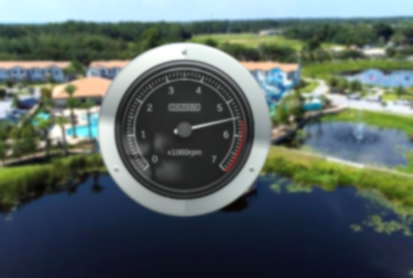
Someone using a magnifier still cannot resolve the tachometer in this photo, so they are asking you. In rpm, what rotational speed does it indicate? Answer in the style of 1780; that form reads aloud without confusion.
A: 5500
